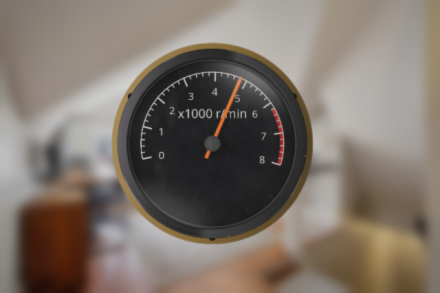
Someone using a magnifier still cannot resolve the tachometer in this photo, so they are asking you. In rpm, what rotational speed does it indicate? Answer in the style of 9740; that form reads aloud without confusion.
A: 4800
